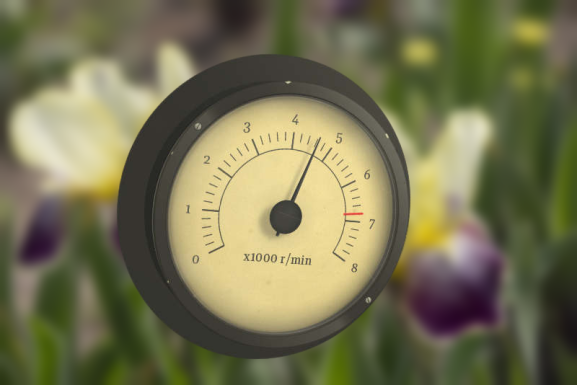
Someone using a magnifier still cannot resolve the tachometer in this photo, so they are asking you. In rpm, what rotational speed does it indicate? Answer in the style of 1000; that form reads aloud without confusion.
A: 4600
